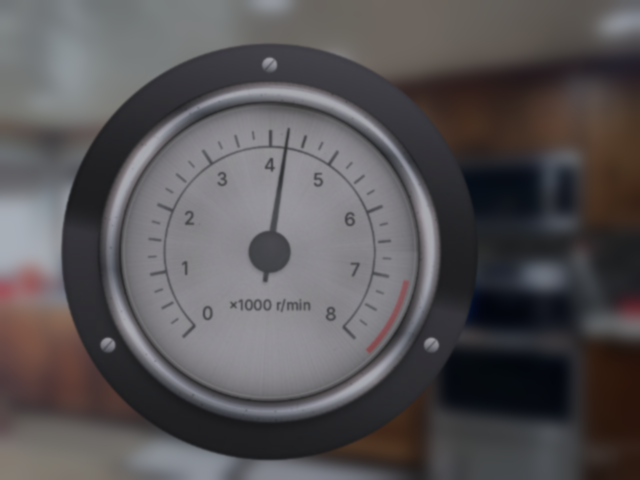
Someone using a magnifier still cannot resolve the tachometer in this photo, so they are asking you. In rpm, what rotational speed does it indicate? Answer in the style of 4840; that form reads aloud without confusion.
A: 4250
